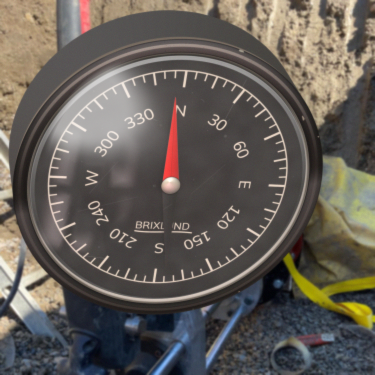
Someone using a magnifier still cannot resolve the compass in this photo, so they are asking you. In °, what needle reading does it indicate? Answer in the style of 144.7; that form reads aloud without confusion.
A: 355
